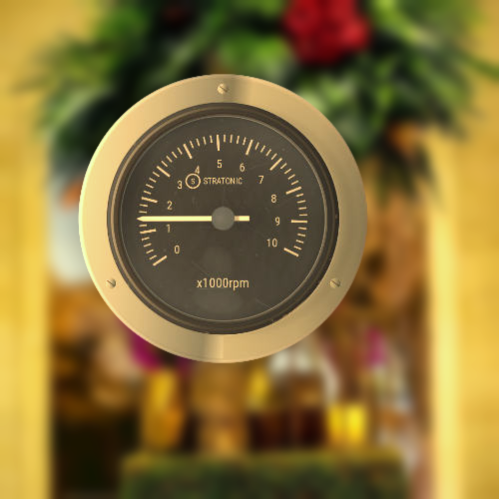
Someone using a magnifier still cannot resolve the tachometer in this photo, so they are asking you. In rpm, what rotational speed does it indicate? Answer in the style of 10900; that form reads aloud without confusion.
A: 1400
